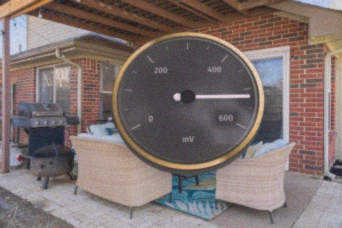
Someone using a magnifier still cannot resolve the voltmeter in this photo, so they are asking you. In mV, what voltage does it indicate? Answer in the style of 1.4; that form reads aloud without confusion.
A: 525
